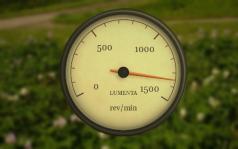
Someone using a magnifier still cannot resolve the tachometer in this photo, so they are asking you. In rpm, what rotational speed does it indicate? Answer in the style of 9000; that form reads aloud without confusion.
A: 1350
